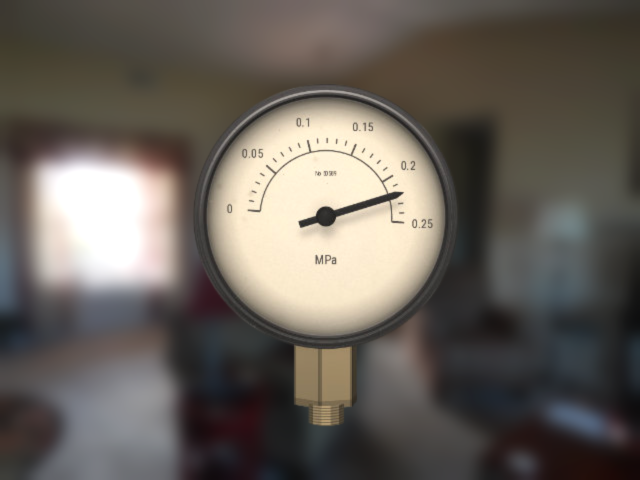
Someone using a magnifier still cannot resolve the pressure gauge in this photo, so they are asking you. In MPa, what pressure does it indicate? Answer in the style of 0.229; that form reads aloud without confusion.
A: 0.22
